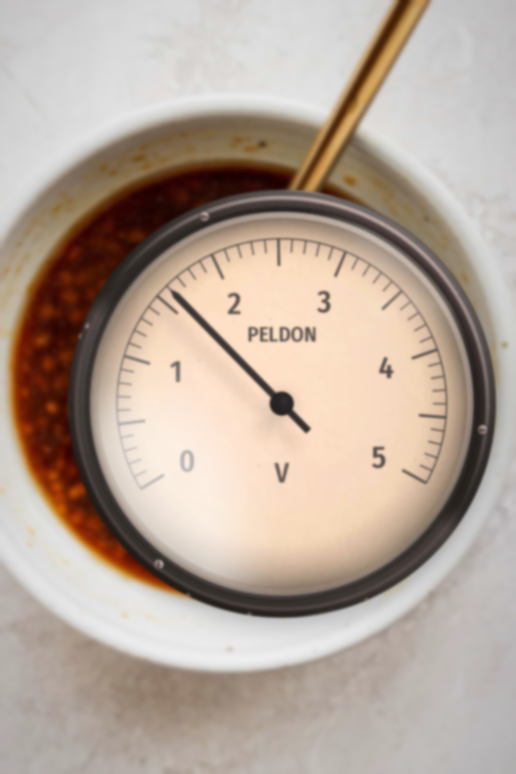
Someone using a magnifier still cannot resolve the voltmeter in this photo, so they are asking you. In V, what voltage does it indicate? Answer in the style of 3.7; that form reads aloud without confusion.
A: 1.6
